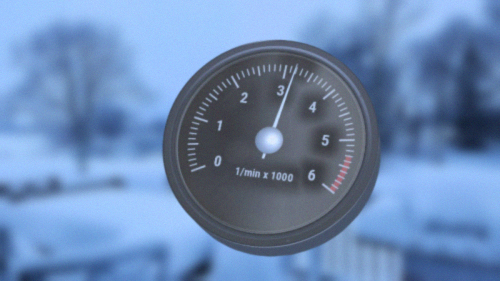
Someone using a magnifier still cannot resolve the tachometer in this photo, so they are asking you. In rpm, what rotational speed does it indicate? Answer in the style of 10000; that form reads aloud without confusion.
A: 3200
